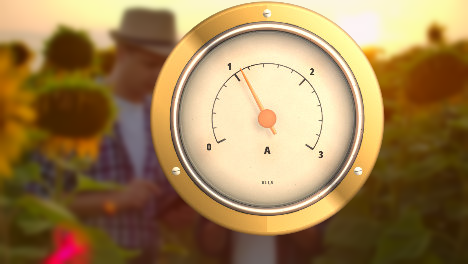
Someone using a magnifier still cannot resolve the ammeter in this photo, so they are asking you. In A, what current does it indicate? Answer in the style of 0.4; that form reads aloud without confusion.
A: 1.1
